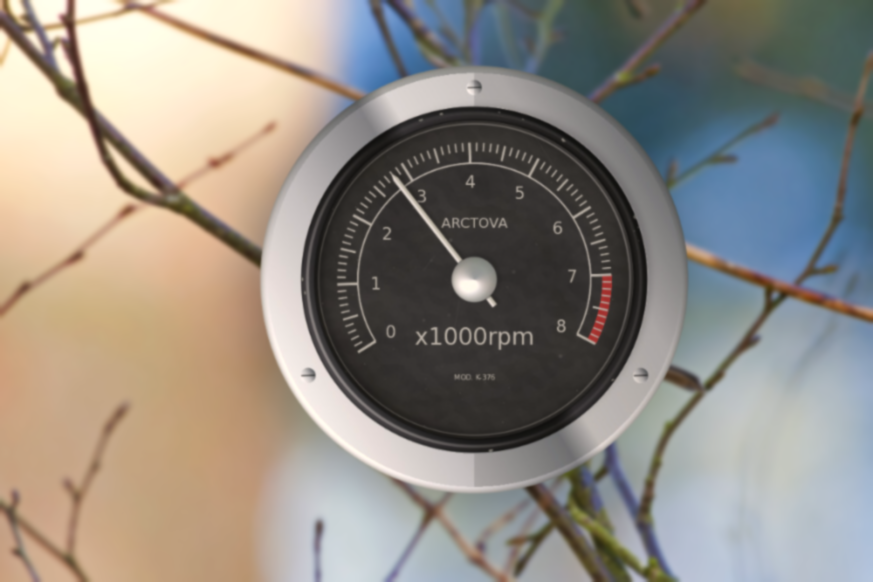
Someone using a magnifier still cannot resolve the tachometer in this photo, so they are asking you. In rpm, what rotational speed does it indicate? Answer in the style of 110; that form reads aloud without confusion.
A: 2800
